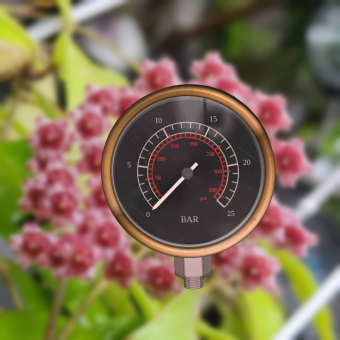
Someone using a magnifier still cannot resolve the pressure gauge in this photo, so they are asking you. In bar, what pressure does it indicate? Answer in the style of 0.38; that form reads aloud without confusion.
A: 0
